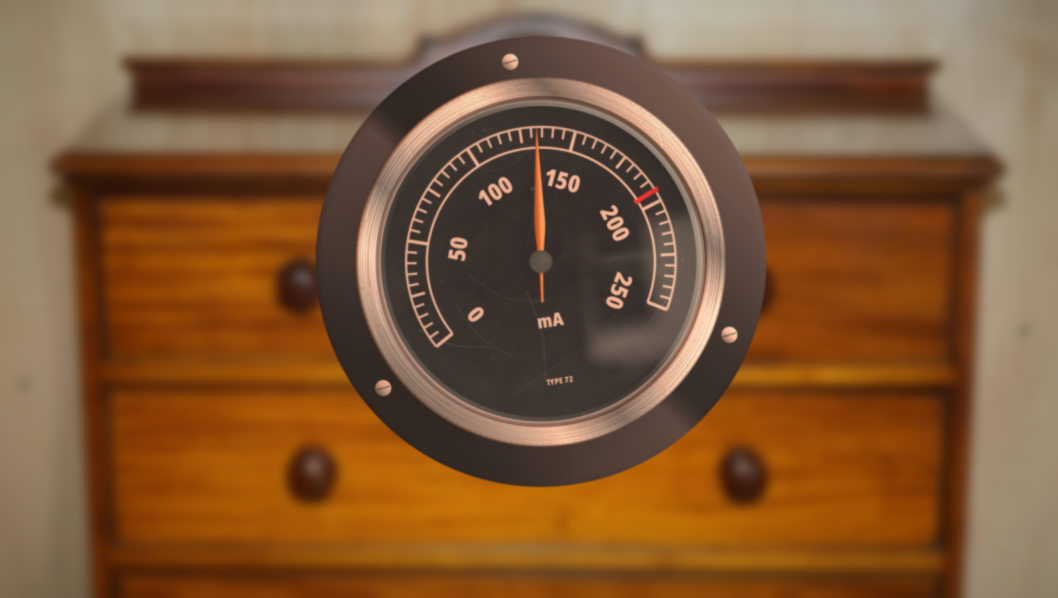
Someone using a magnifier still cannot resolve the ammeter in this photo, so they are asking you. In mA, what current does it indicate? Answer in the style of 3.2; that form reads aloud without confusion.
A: 132.5
